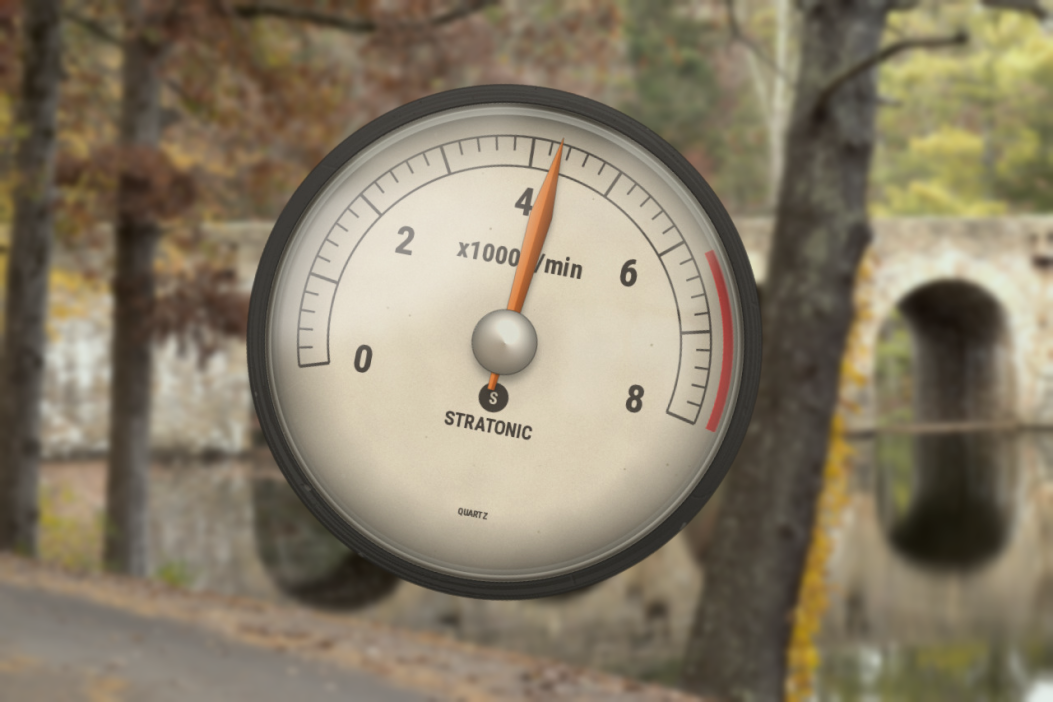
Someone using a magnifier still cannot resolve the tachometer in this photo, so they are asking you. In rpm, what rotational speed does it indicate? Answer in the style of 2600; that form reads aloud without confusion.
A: 4300
